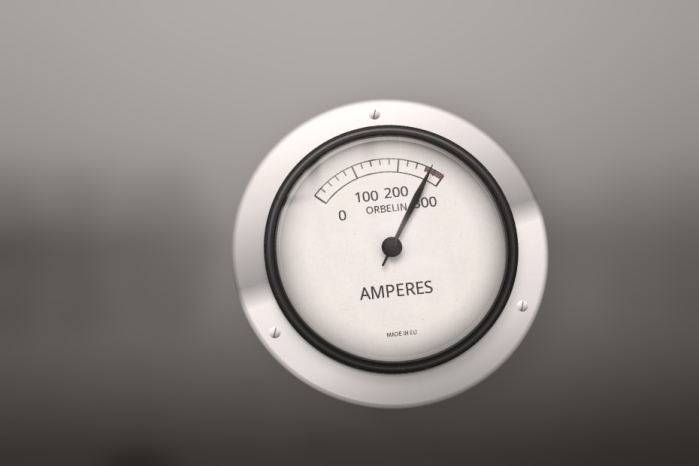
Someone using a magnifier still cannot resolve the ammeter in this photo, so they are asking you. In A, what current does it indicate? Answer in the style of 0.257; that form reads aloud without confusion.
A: 270
